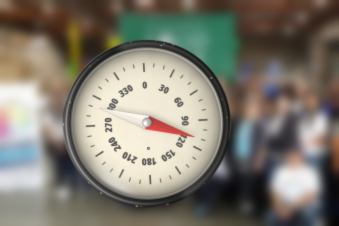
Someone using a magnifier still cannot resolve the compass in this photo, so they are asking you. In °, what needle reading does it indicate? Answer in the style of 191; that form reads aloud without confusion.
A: 110
